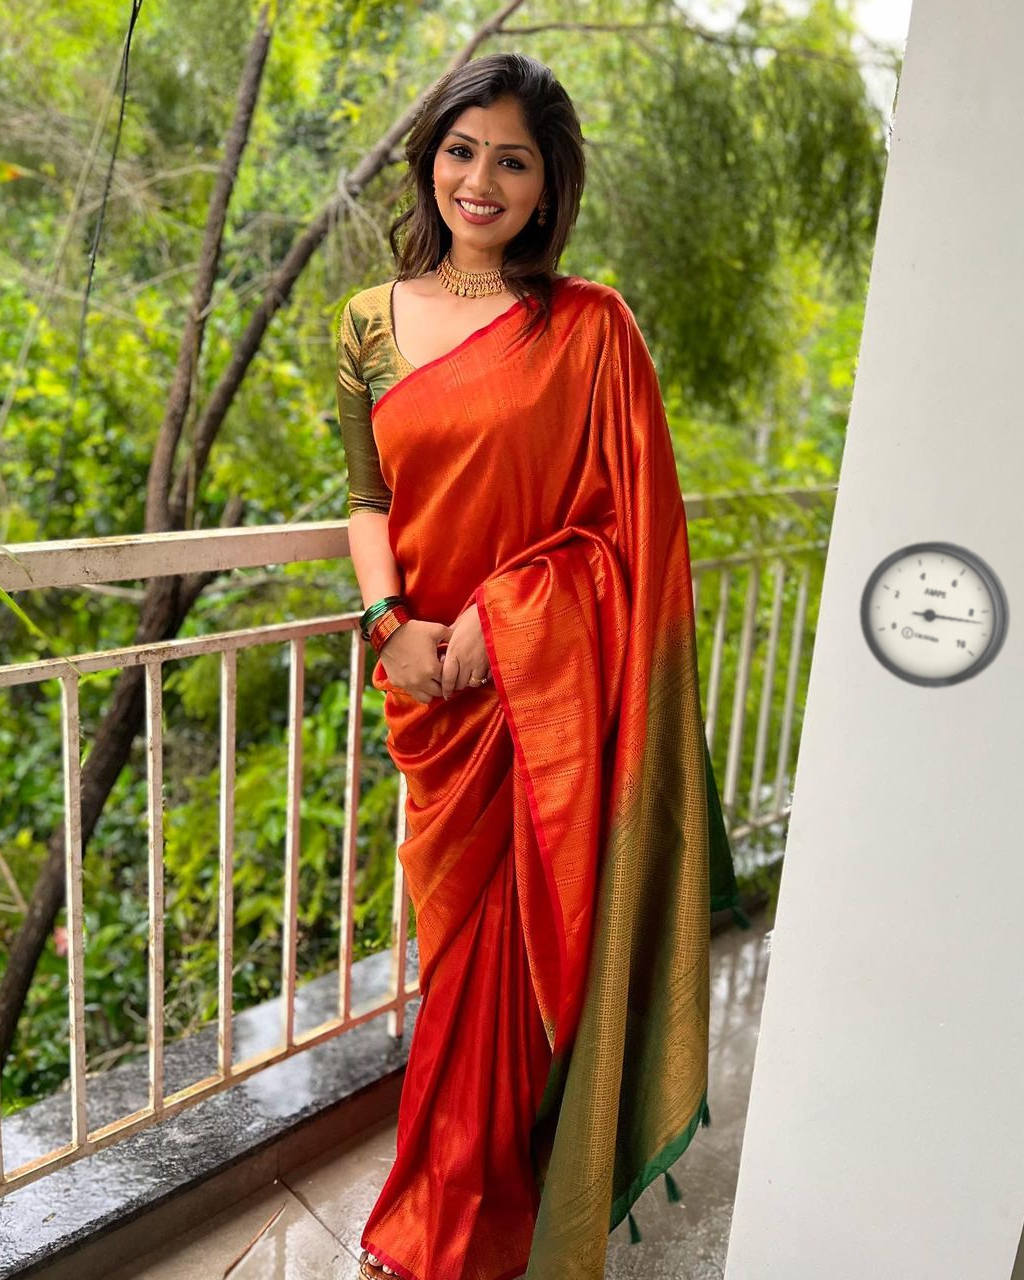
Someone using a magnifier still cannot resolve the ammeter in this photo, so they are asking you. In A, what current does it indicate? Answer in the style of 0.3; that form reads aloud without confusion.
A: 8.5
